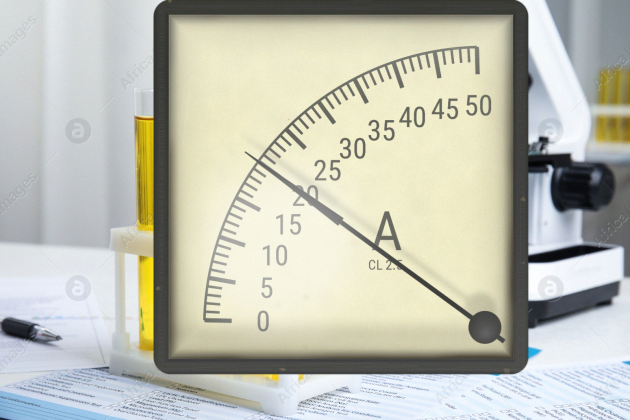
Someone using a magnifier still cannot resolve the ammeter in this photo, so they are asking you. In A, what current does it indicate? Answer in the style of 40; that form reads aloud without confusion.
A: 20
